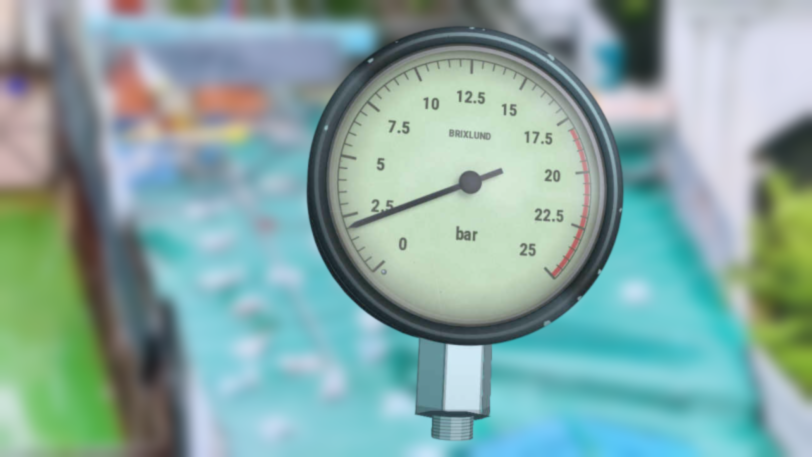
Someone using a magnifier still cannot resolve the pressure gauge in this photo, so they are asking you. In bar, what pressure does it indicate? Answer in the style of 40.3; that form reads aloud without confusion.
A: 2
